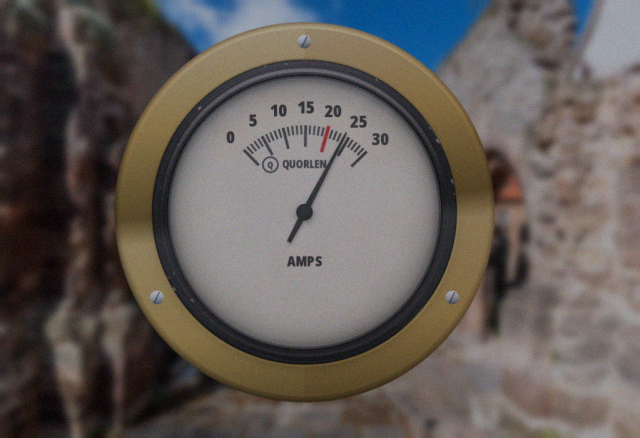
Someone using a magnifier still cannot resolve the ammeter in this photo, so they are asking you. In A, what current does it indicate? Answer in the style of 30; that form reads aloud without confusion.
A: 24
